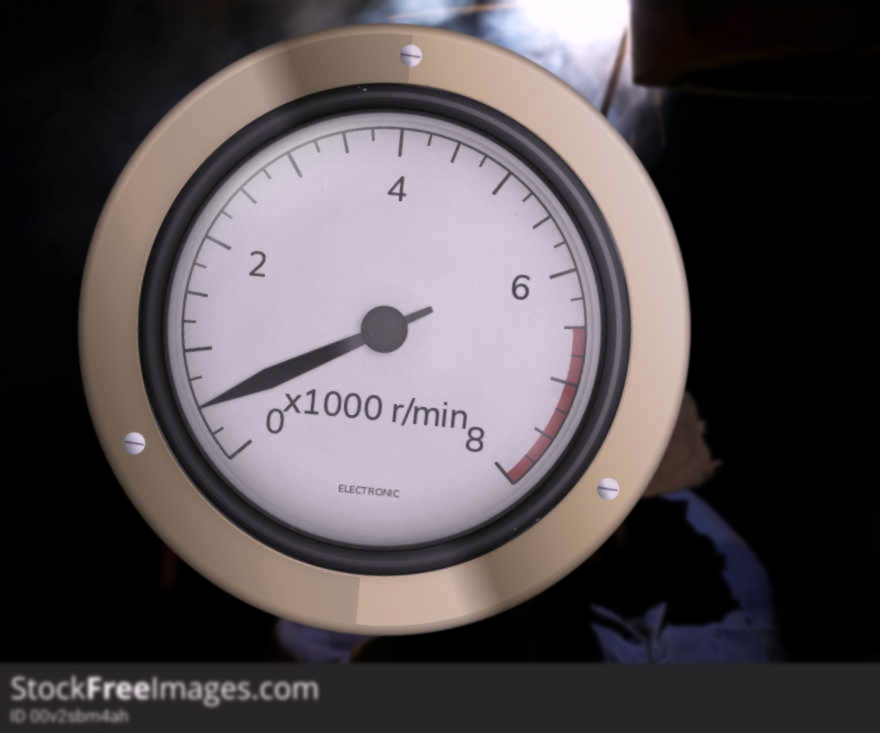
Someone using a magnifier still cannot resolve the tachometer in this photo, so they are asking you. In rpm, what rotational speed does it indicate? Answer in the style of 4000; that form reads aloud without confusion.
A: 500
